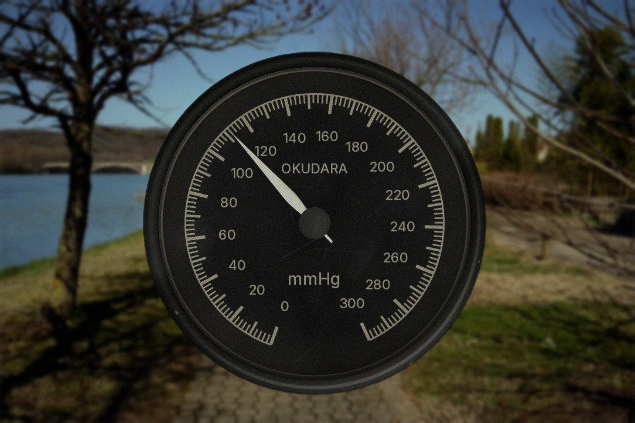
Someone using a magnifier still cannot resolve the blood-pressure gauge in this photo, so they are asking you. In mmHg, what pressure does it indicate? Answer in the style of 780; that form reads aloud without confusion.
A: 112
